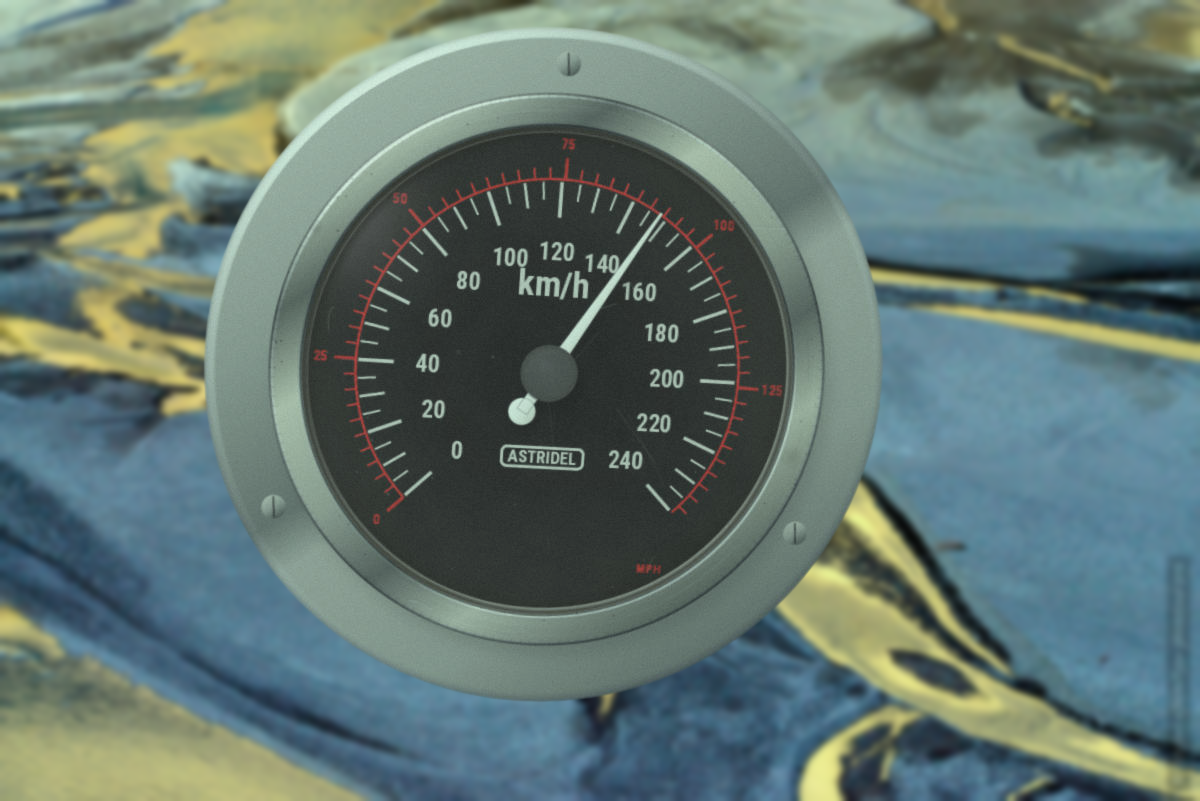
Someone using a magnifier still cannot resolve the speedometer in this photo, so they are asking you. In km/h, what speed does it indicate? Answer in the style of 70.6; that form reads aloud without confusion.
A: 147.5
